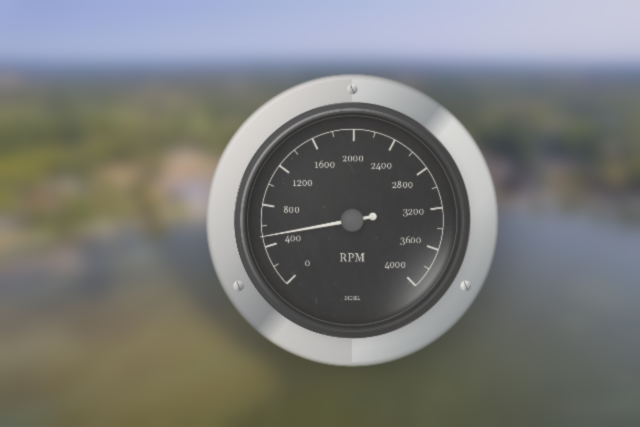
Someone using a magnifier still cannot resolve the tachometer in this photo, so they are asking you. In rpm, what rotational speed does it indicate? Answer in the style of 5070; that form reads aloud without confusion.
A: 500
